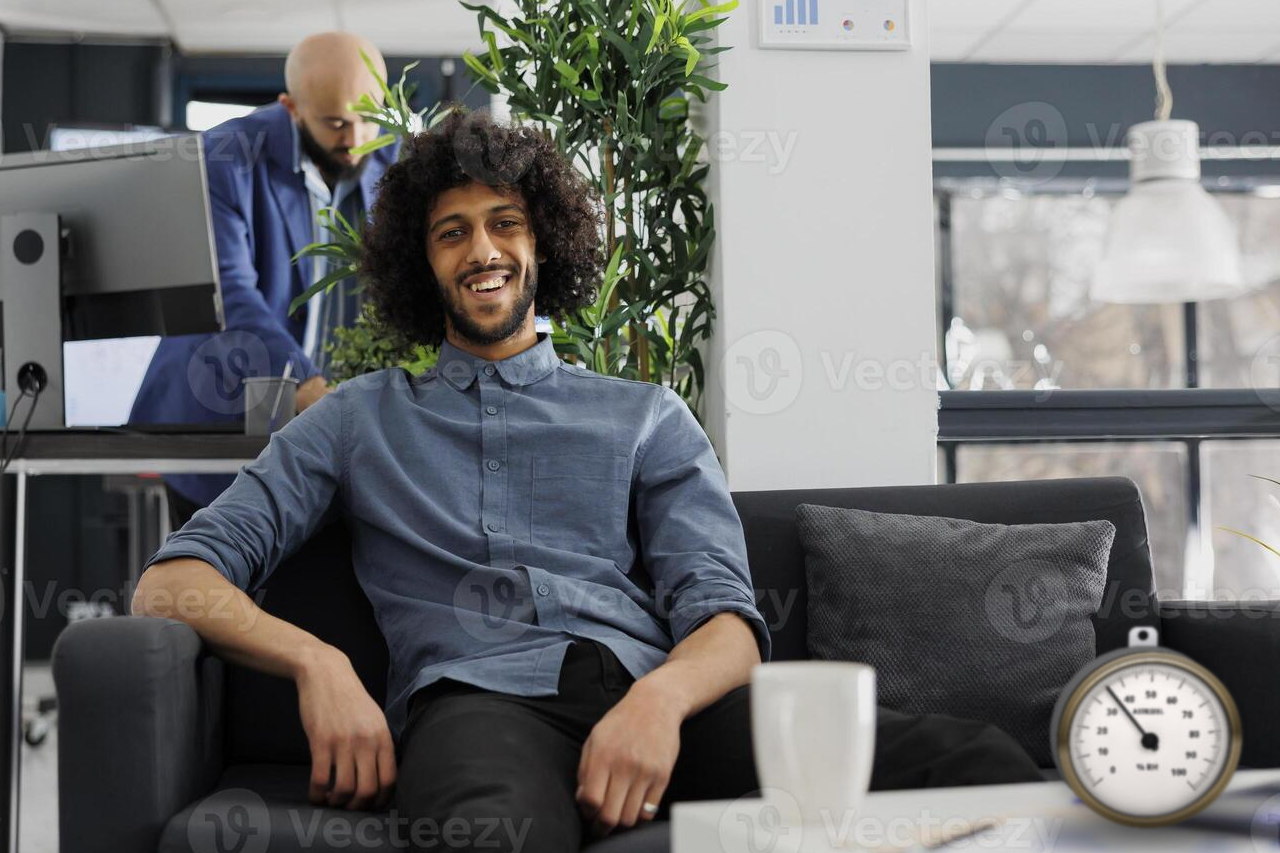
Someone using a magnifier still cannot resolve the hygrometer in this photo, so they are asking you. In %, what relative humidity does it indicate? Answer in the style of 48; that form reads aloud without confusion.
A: 35
